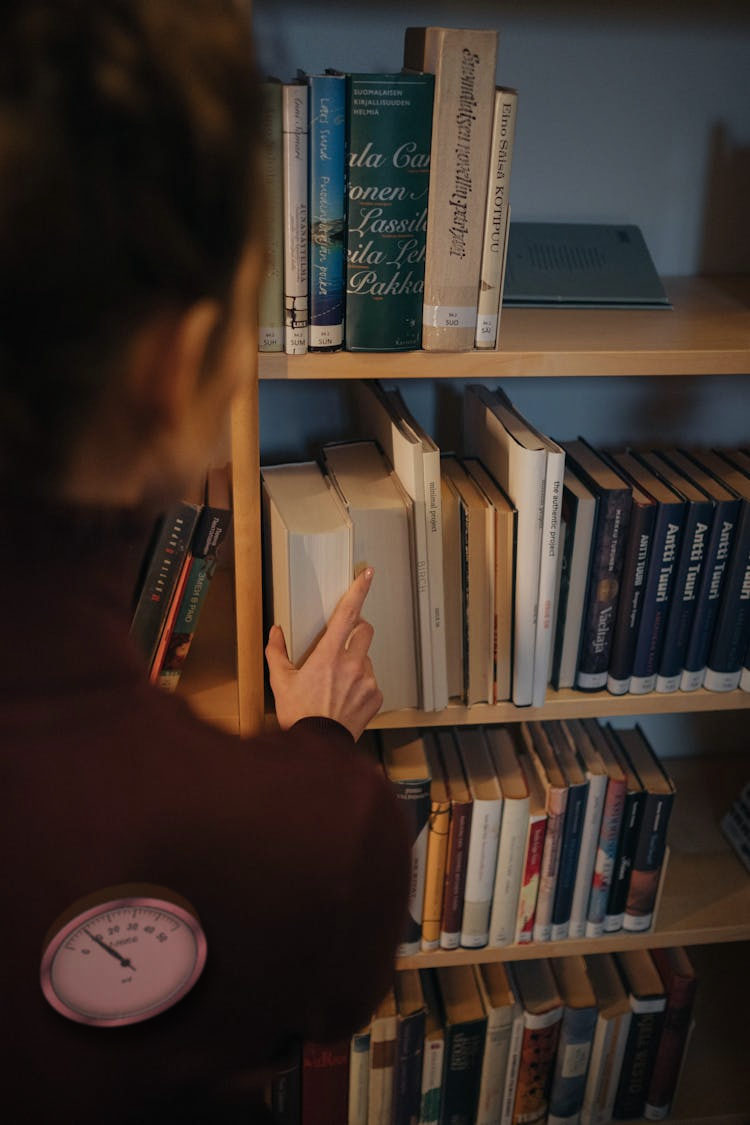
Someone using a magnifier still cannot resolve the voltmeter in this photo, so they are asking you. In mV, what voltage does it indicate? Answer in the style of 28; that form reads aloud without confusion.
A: 10
